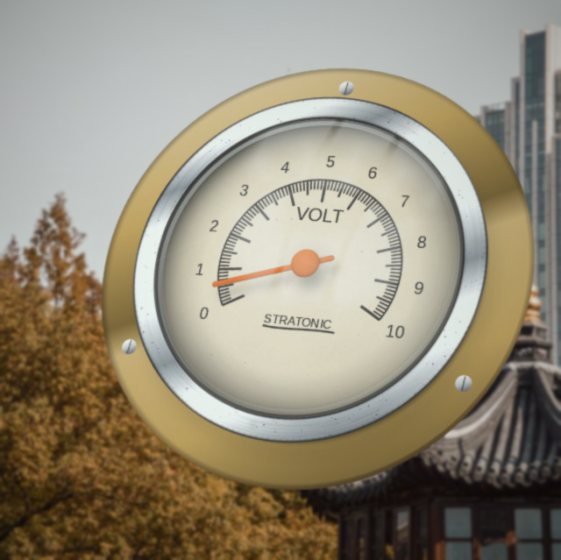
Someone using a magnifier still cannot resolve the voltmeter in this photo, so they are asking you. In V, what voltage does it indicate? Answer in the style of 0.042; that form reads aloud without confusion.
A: 0.5
